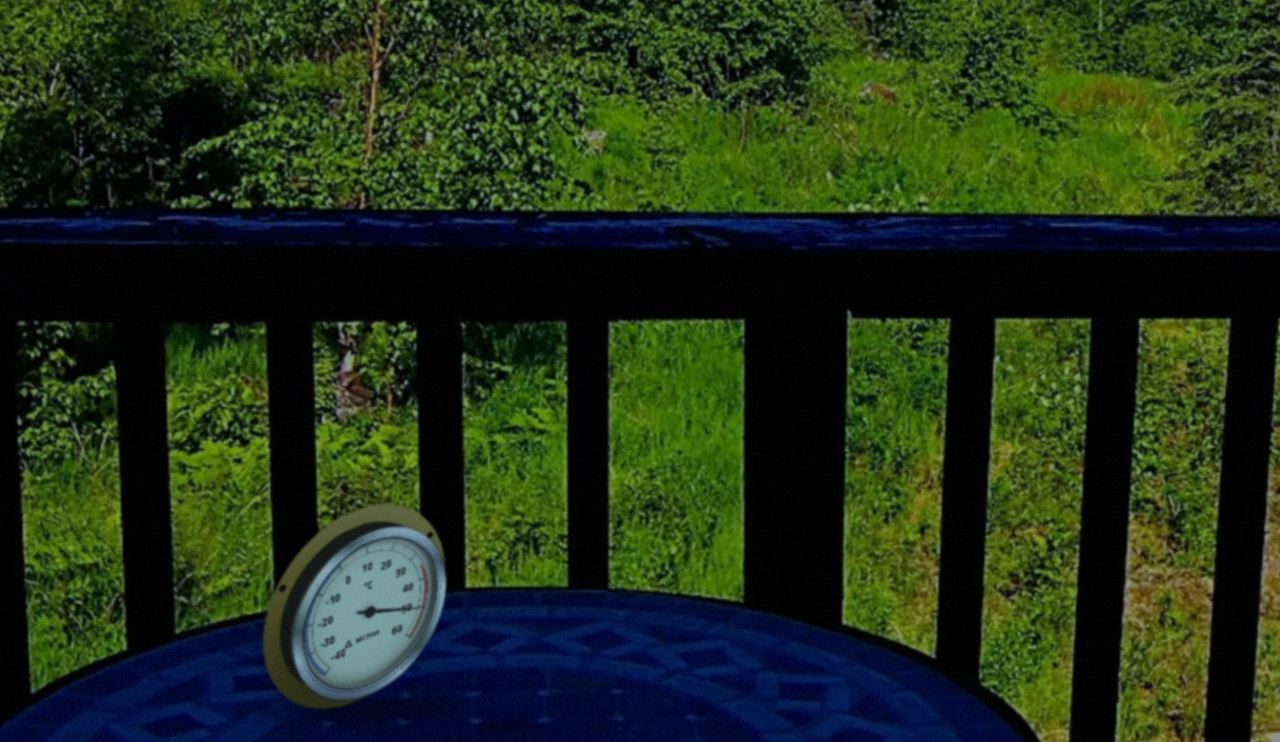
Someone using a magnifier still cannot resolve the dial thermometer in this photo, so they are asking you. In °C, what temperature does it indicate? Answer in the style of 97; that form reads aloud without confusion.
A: 50
